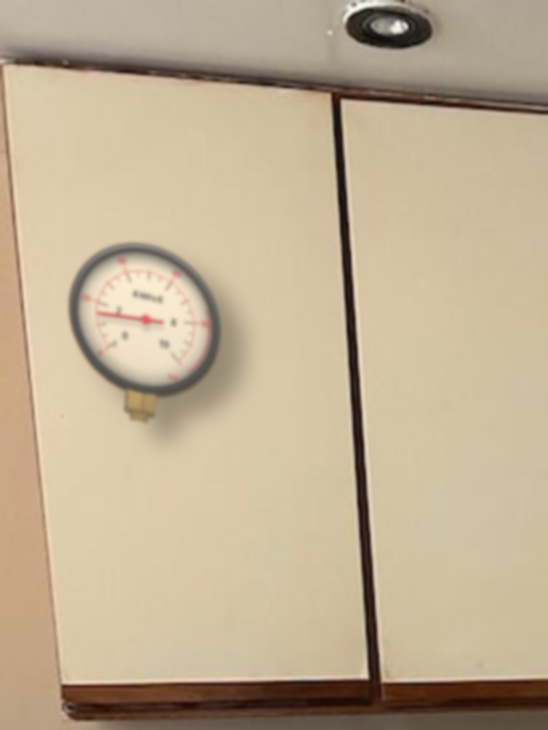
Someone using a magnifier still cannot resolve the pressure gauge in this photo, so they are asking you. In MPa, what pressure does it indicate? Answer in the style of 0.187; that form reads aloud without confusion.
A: 1.5
